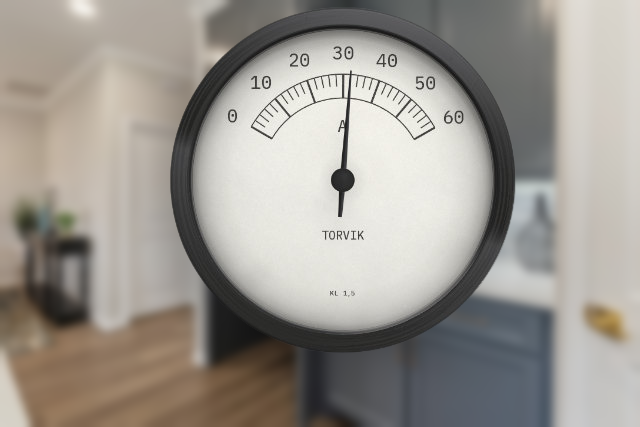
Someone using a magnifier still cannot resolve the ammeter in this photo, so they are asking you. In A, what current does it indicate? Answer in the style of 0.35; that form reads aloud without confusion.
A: 32
